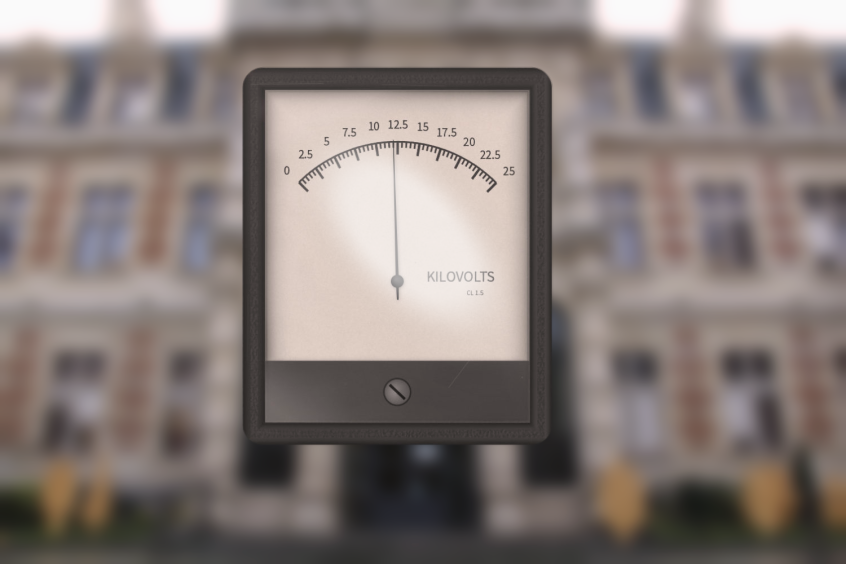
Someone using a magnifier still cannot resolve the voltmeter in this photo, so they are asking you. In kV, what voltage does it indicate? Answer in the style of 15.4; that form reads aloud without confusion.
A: 12
